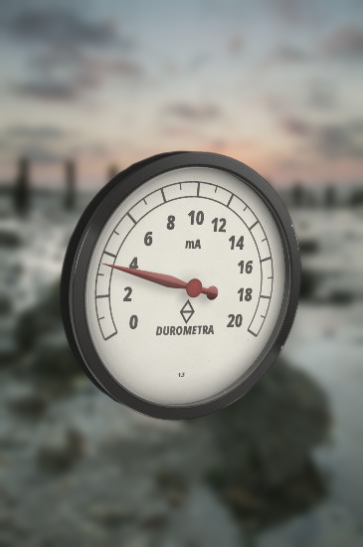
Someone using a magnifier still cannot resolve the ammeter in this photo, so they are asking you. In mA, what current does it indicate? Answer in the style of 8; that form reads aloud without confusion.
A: 3.5
